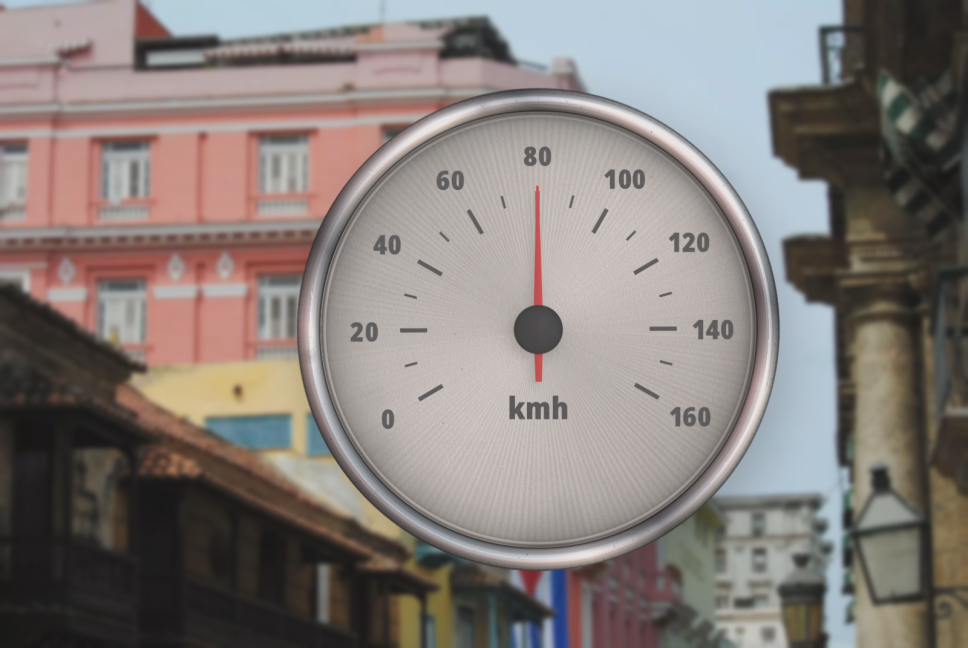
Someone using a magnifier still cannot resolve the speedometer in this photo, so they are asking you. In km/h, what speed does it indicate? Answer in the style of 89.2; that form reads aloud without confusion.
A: 80
